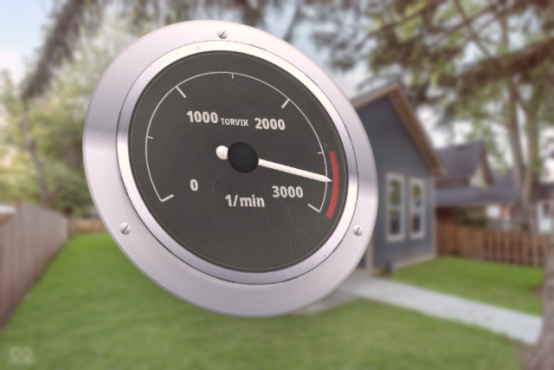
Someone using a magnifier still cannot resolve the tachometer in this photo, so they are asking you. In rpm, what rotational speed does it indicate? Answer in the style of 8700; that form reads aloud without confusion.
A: 2750
